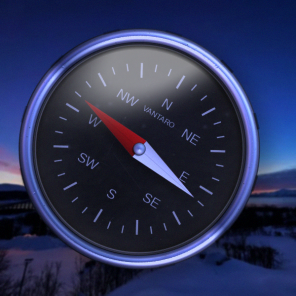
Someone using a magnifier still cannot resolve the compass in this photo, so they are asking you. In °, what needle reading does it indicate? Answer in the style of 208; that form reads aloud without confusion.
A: 280
